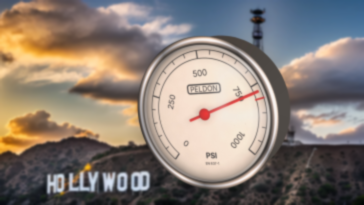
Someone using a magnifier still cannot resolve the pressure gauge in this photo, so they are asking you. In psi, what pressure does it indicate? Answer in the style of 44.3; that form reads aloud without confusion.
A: 775
